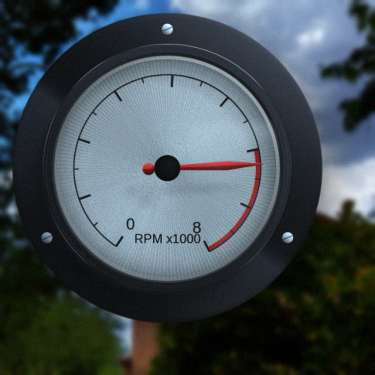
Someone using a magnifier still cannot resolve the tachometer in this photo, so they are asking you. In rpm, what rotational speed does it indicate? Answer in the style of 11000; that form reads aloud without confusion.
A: 6250
